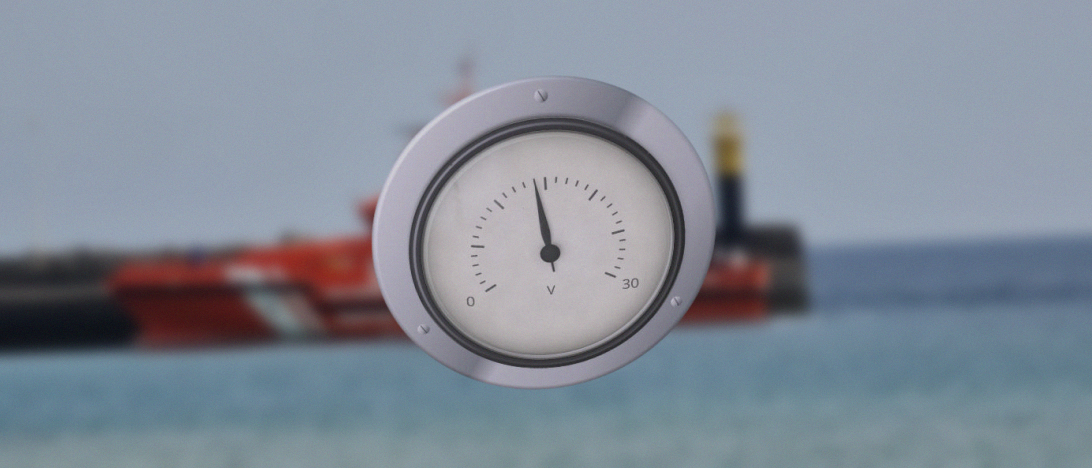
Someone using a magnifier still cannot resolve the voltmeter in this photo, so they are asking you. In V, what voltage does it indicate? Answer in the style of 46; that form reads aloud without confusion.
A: 14
